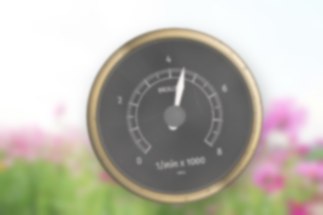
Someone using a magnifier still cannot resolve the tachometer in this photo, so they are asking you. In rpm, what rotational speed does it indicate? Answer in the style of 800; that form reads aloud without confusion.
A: 4500
